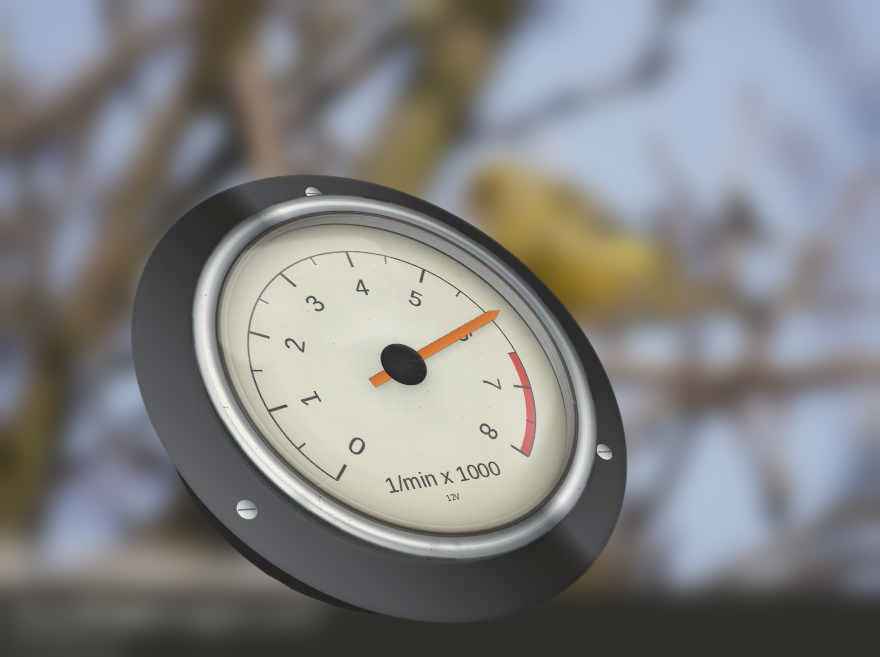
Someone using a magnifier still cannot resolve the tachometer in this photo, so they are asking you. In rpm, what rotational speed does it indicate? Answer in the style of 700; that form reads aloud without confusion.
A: 6000
